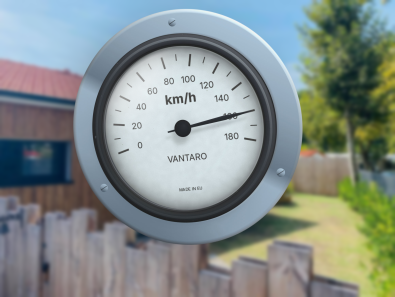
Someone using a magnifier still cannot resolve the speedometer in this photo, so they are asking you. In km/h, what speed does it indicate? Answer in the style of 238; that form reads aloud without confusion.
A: 160
